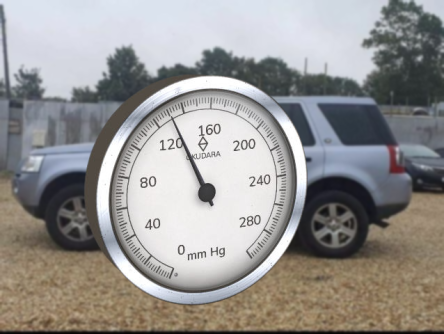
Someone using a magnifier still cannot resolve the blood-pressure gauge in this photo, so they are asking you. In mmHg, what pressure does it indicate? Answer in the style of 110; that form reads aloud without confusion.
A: 130
